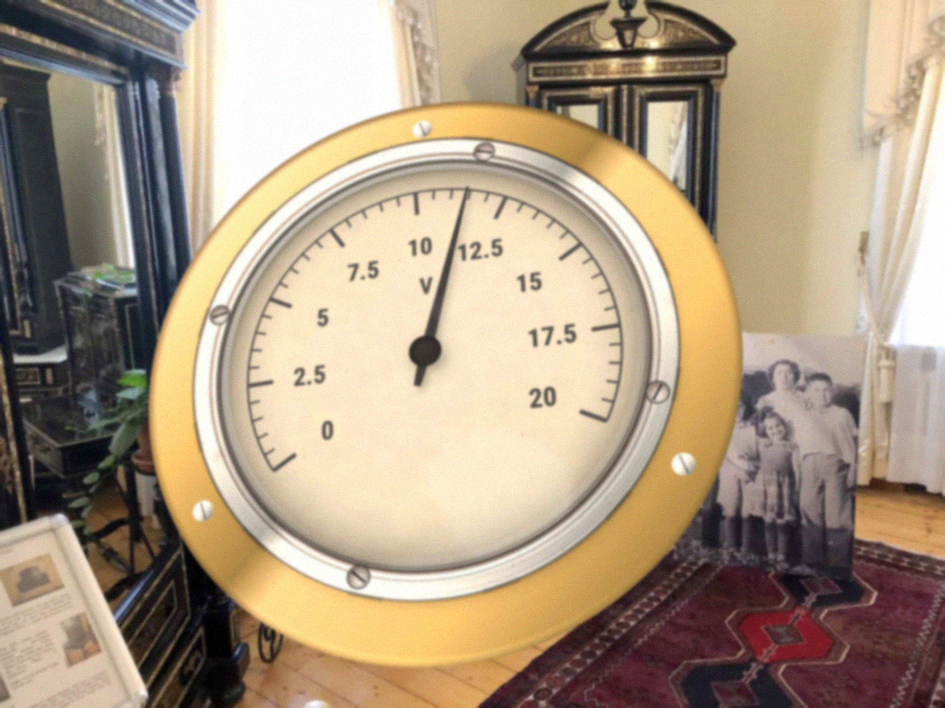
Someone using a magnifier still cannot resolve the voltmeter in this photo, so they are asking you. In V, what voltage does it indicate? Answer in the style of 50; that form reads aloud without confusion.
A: 11.5
